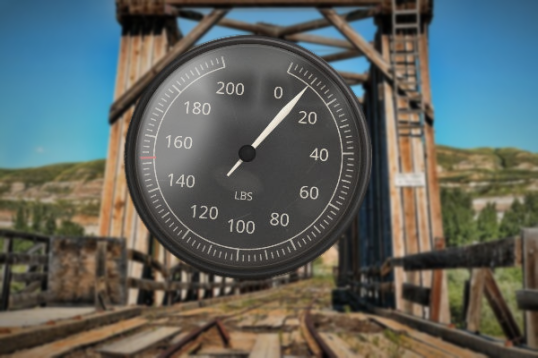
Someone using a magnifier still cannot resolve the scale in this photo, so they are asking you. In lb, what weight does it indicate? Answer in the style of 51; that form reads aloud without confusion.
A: 10
